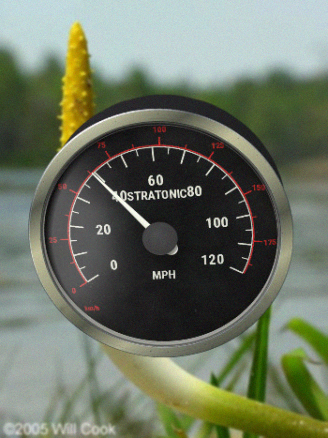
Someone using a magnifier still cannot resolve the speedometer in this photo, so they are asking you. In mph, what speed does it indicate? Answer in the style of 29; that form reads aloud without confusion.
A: 40
